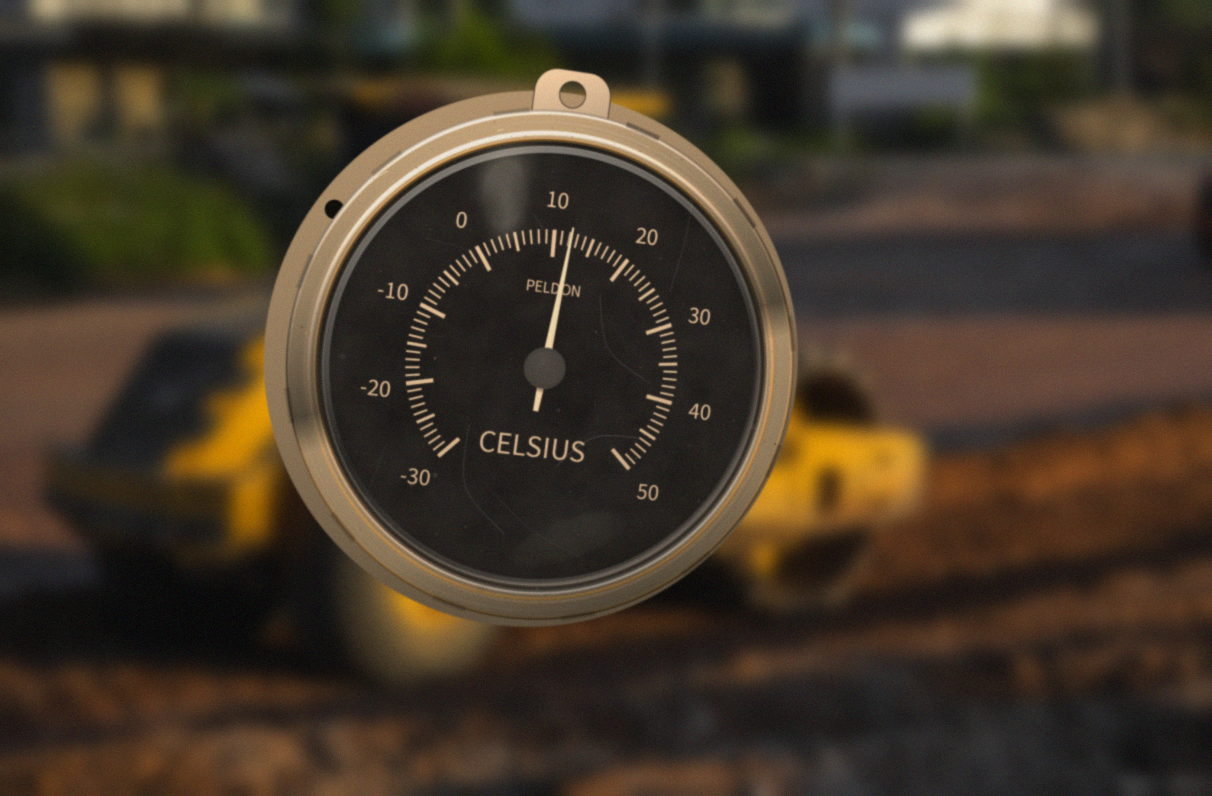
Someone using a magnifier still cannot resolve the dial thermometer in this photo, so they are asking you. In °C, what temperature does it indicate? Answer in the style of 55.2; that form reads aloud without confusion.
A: 12
